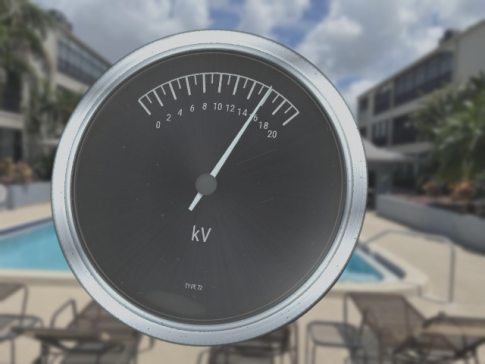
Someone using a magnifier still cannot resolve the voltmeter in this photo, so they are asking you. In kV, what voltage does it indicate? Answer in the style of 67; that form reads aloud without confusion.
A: 16
